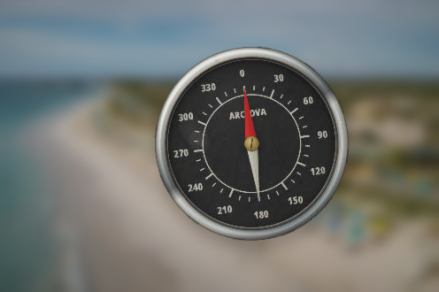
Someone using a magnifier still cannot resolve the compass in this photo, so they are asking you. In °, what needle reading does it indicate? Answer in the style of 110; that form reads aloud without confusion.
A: 0
